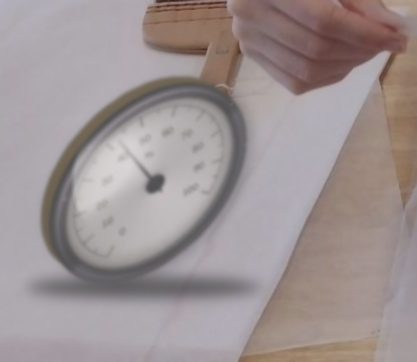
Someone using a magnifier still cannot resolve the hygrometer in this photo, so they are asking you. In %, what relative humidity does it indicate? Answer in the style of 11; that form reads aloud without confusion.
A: 42.5
